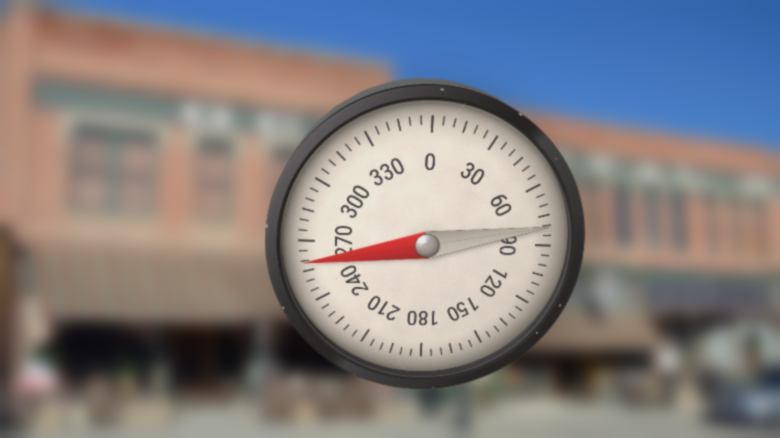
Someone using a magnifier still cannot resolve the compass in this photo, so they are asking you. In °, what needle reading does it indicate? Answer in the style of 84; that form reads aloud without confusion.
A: 260
